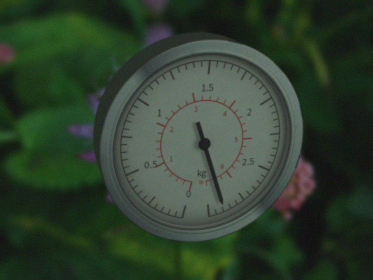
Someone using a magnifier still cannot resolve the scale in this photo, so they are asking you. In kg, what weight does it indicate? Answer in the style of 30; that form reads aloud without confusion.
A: 2.9
